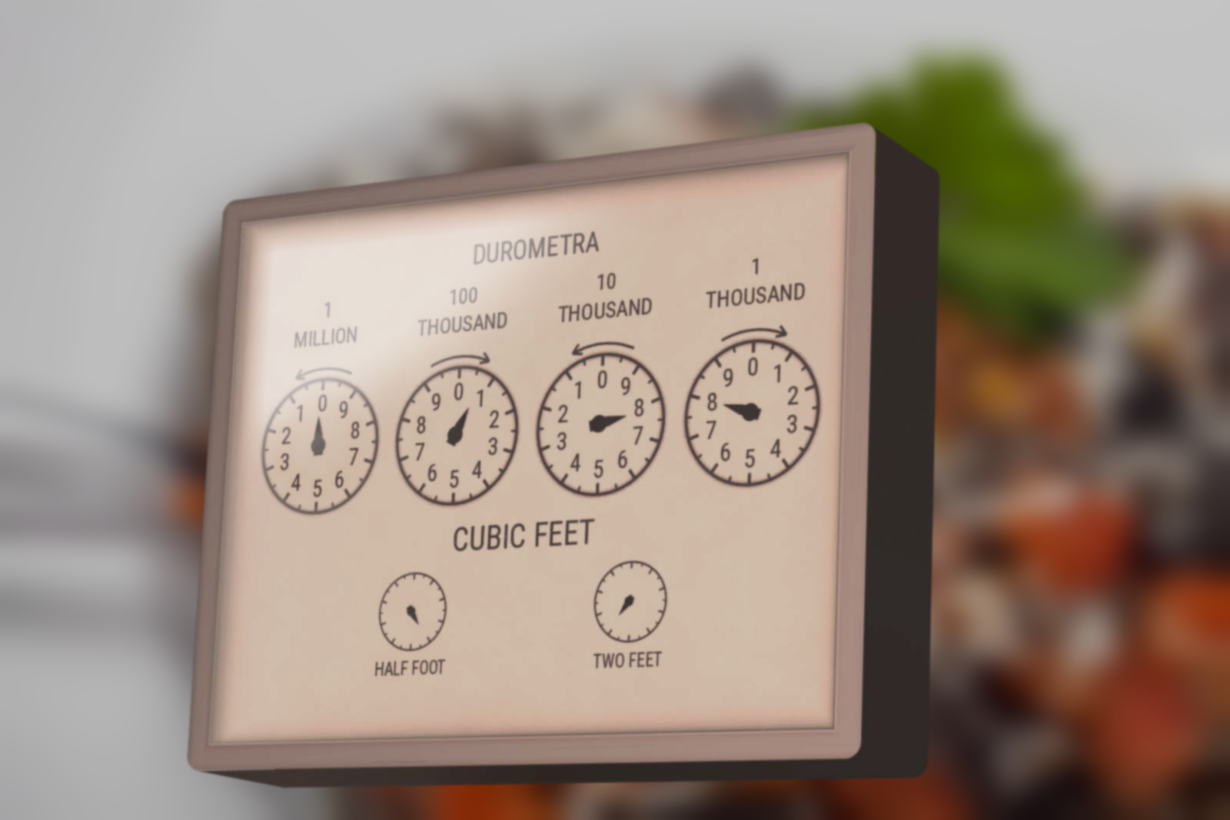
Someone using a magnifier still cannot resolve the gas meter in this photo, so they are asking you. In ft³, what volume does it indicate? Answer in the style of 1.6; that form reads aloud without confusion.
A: 7800
